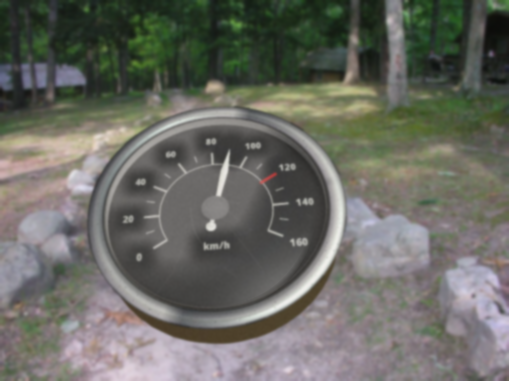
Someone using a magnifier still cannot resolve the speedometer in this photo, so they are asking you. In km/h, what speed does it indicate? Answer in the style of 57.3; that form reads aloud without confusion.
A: 90
